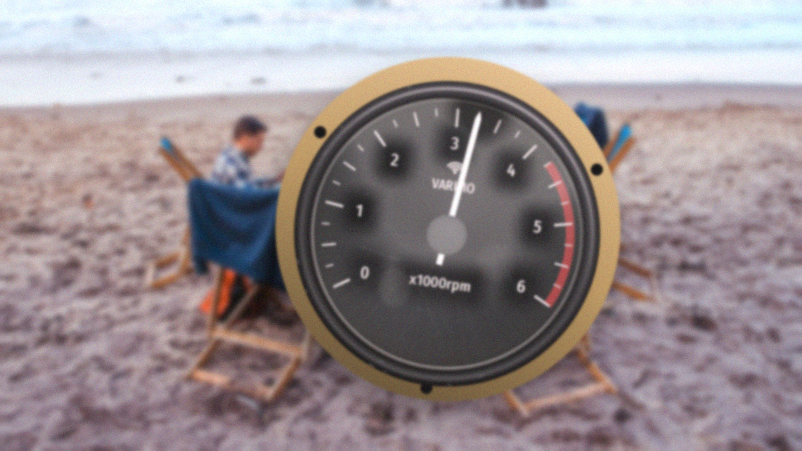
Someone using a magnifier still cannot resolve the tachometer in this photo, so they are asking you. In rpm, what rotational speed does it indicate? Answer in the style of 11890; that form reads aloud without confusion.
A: 3250
